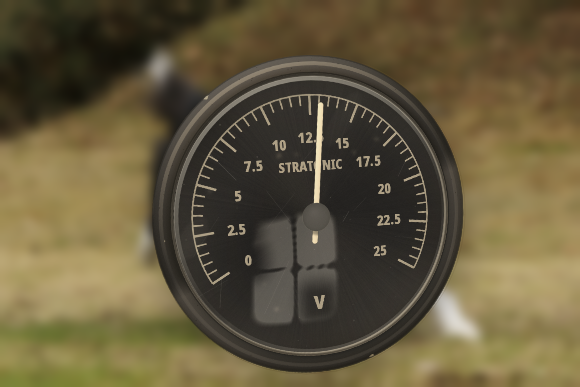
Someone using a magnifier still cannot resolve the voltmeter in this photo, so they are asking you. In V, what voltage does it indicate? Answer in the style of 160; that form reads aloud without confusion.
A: 13
